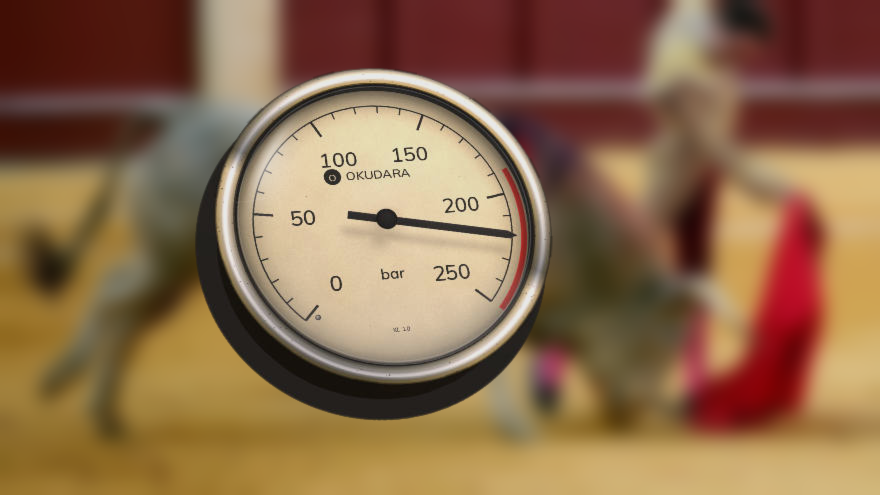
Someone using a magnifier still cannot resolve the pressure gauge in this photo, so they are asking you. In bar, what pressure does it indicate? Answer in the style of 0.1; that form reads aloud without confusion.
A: 220
